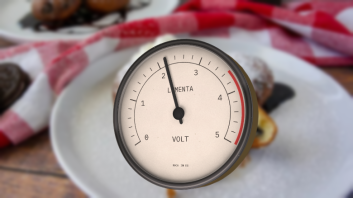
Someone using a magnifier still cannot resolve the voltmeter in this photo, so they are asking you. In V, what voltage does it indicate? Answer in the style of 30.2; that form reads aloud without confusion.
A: 2.2
